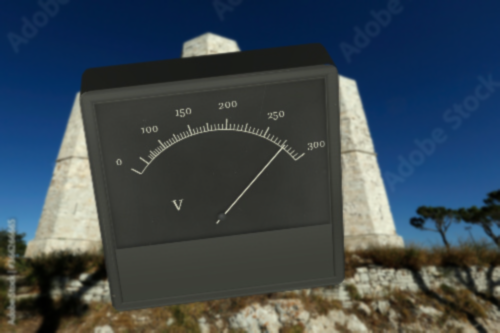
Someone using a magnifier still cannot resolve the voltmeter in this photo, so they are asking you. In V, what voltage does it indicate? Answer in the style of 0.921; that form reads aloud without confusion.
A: 275
